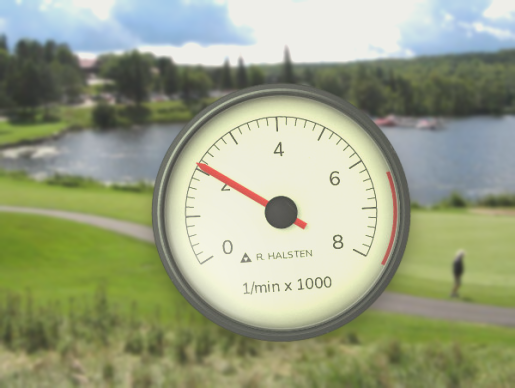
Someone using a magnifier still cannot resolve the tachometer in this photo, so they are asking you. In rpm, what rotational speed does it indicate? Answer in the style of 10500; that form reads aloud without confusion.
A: 2100
